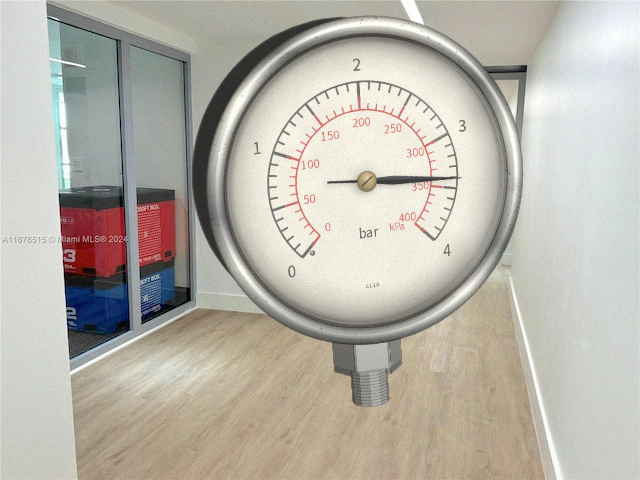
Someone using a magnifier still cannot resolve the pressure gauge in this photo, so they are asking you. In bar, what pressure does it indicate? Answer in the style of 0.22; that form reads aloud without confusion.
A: 3.4
